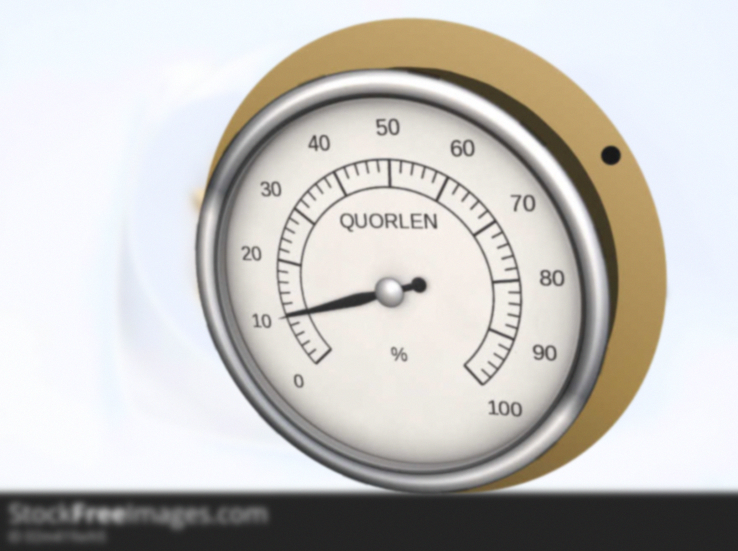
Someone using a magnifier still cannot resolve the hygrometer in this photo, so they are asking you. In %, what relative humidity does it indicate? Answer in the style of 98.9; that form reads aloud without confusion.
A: 10
